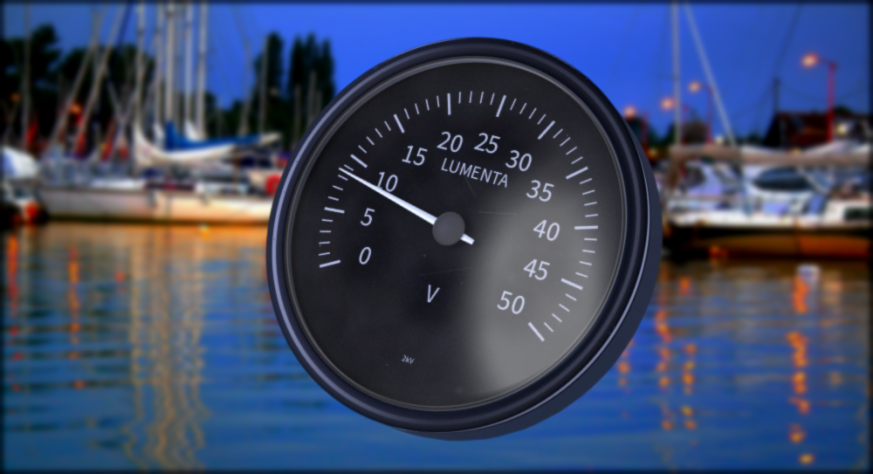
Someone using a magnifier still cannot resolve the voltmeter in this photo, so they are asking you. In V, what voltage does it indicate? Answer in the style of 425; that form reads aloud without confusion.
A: 8.5
